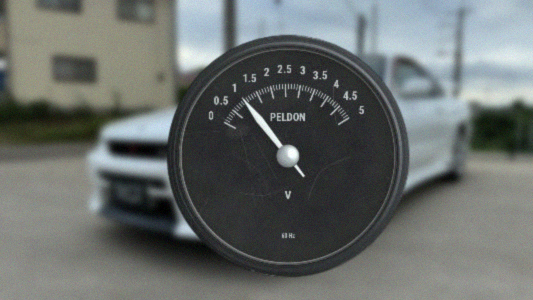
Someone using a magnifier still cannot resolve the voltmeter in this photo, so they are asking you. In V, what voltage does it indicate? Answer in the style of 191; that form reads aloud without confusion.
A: 1
